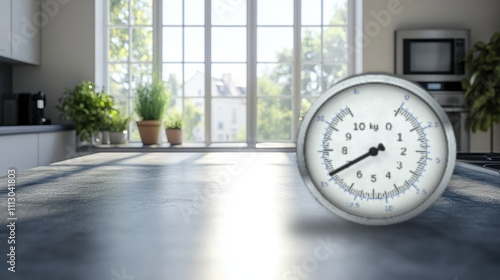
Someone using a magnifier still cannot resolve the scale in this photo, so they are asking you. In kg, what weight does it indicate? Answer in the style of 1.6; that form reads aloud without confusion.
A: 7
